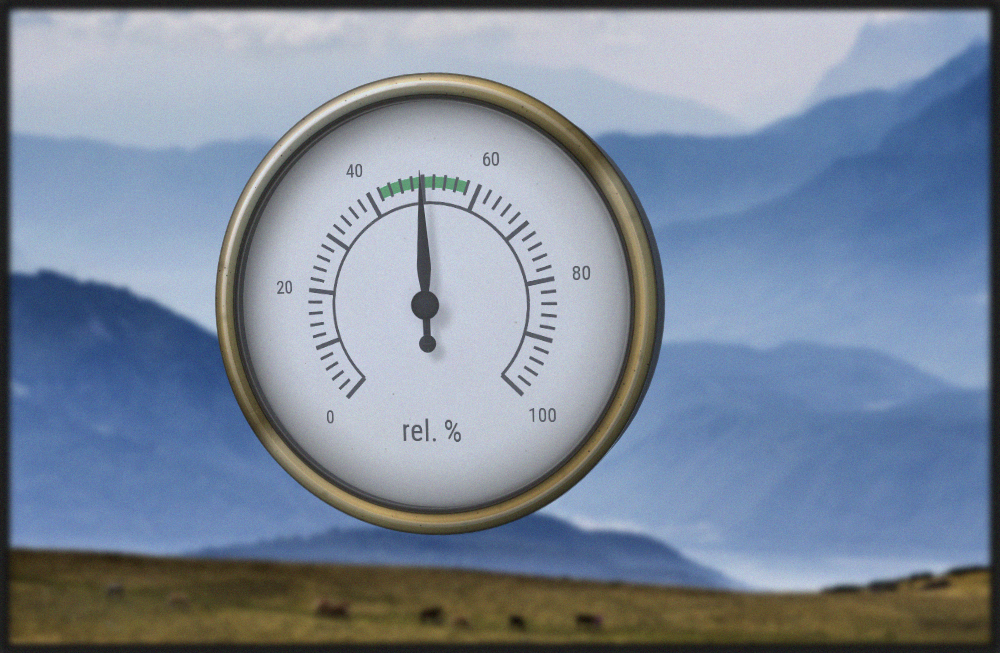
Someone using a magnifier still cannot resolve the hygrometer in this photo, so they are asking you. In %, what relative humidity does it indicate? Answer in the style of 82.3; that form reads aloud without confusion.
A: 50
